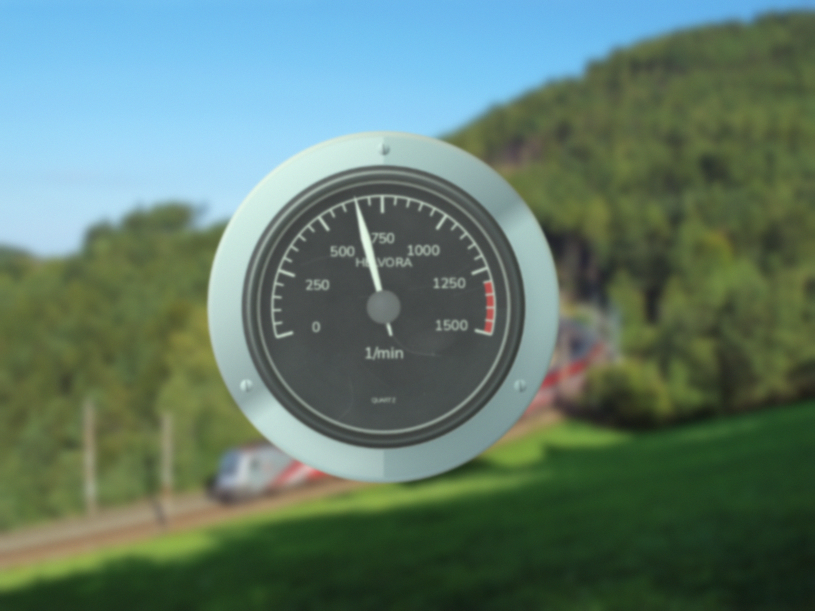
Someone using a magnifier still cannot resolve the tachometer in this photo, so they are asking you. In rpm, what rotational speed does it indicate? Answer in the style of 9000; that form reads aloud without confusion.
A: 650
